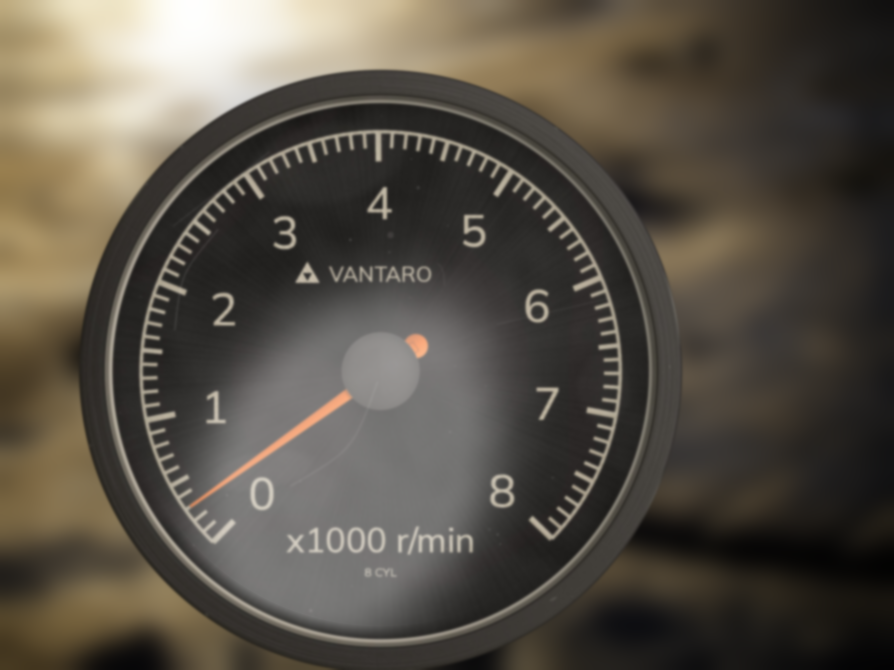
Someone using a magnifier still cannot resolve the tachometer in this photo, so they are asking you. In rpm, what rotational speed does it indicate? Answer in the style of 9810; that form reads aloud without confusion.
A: 300
